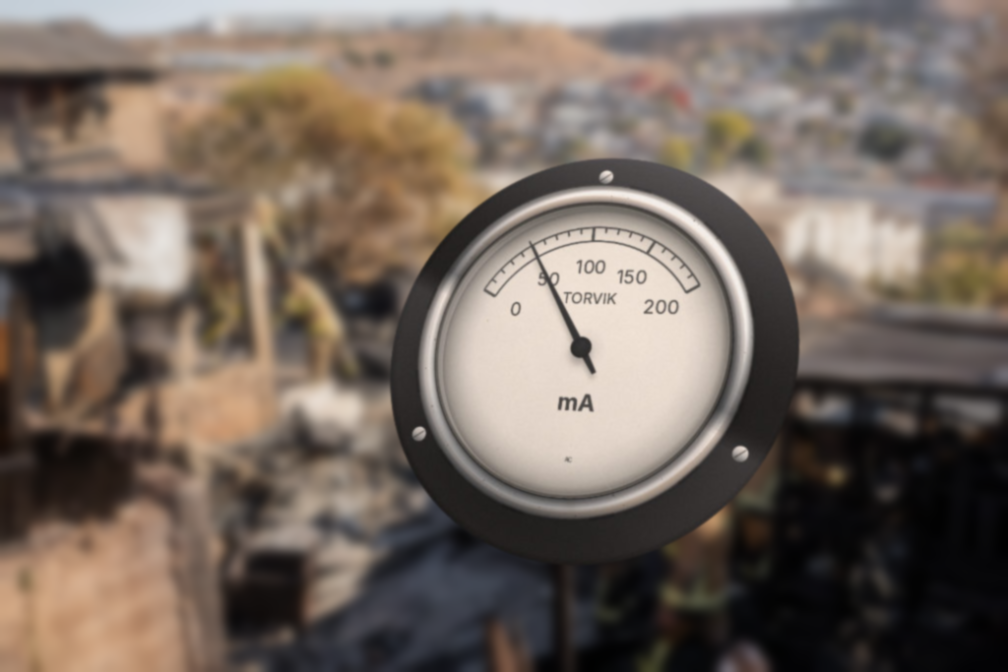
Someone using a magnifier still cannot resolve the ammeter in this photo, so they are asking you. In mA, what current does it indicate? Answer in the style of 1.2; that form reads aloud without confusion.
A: 50
